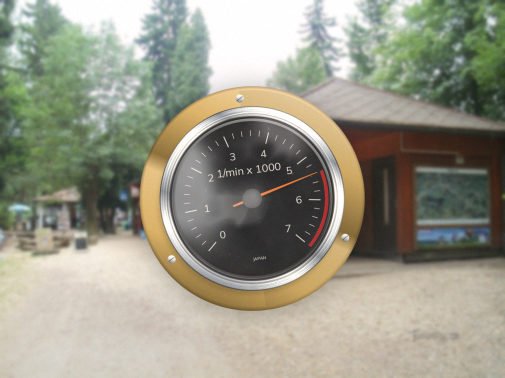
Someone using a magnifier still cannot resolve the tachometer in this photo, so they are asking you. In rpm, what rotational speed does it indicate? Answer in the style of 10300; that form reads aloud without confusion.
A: 5400
